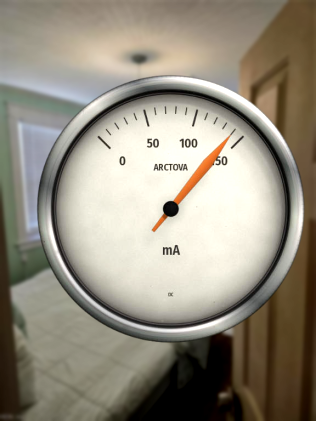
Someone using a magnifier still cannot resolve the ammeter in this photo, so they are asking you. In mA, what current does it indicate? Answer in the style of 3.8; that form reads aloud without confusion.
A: 140
